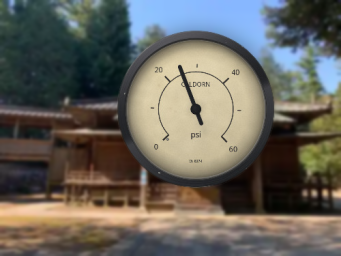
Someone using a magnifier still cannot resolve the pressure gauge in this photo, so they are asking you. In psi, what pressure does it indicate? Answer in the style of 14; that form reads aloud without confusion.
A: 25
